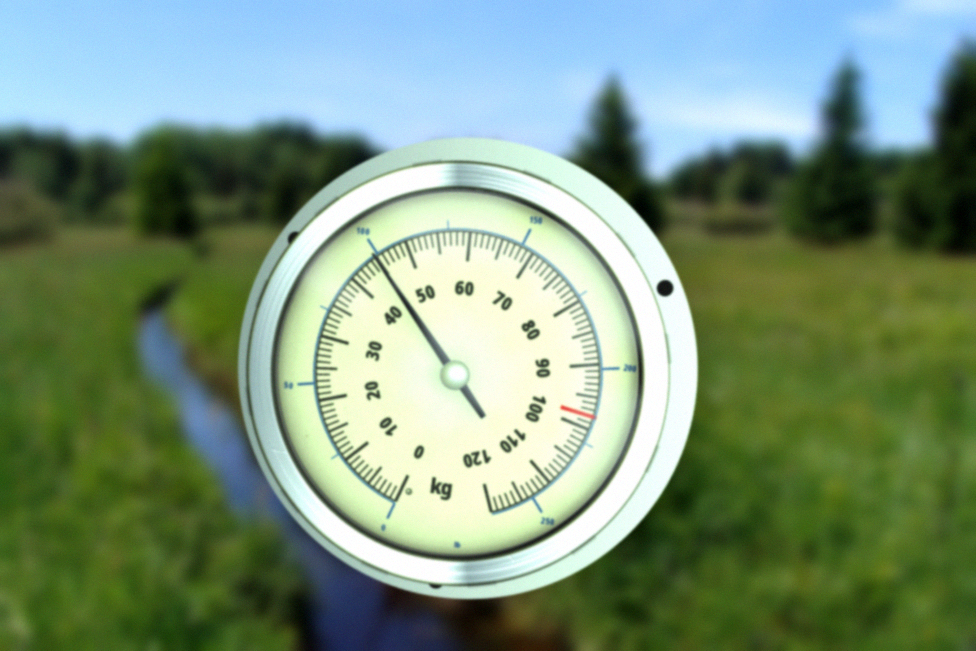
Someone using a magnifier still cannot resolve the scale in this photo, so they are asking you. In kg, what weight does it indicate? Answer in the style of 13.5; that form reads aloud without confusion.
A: 45
